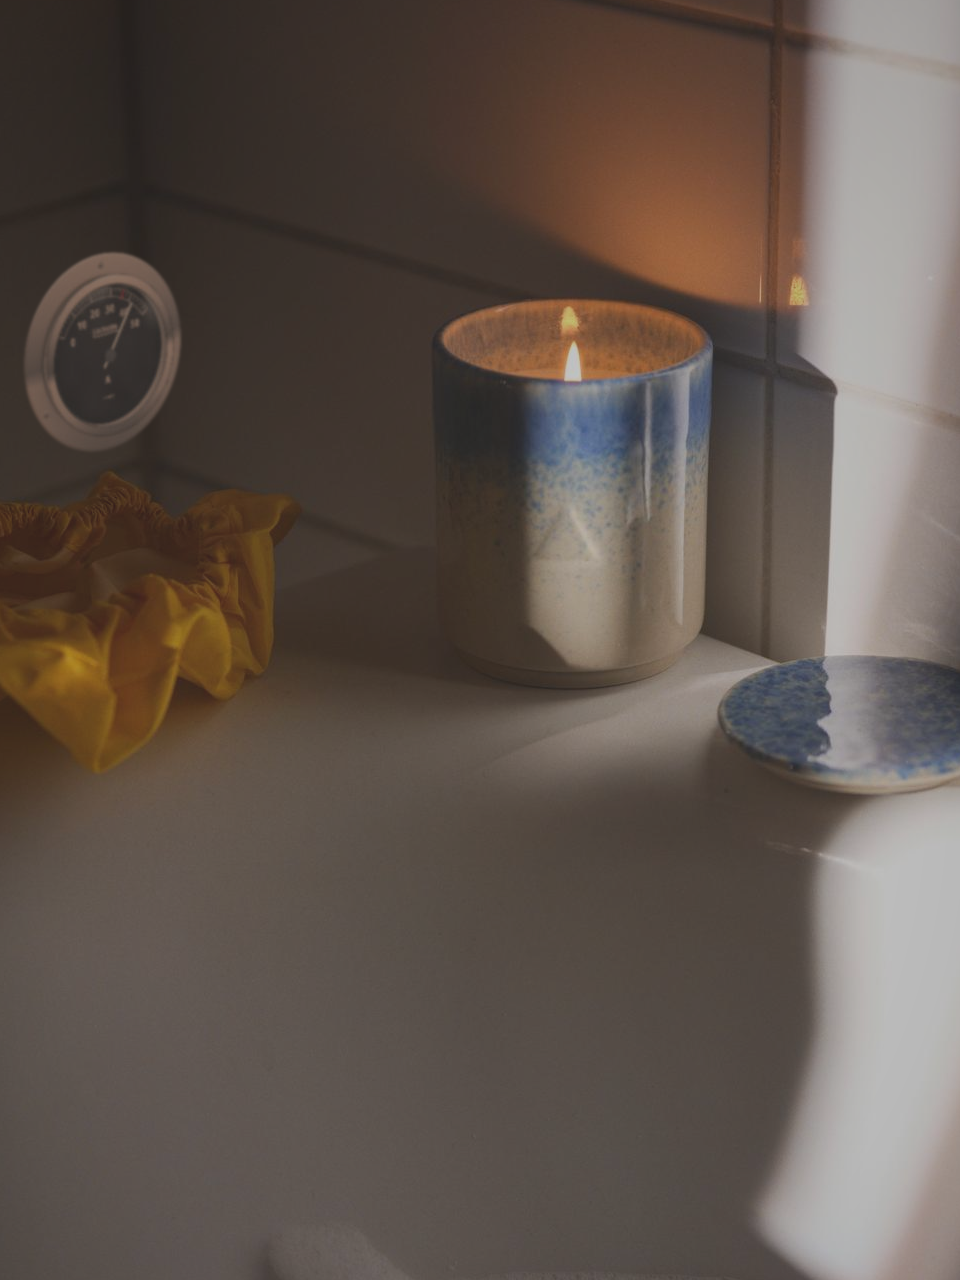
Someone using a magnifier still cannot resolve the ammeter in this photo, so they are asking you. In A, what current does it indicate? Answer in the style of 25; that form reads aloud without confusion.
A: 40
